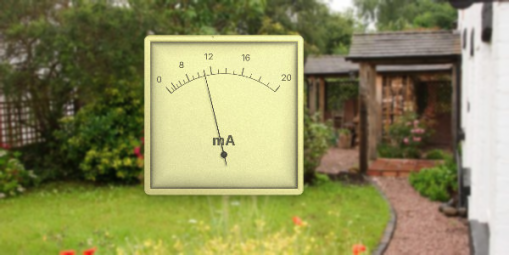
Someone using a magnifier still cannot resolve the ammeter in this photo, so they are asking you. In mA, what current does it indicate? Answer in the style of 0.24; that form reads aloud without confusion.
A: 11
